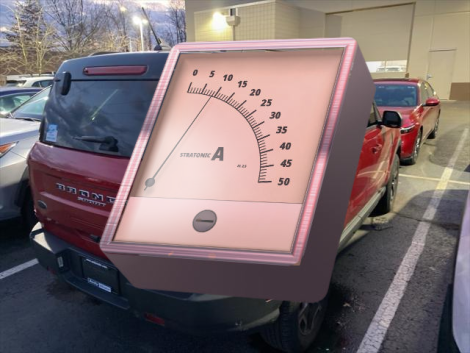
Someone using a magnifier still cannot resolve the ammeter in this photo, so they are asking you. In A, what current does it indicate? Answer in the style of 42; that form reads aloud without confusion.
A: 10
